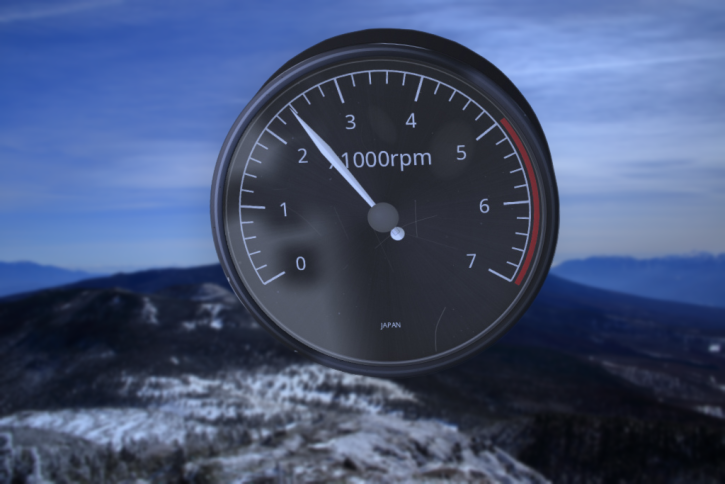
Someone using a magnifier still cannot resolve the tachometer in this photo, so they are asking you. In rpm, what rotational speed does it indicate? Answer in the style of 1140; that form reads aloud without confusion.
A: 2400
